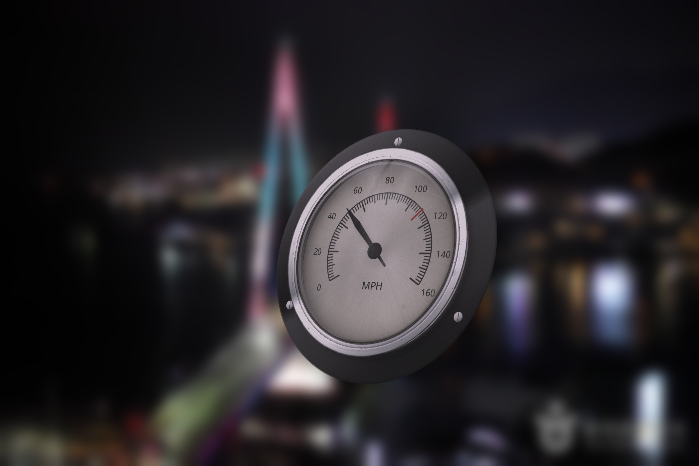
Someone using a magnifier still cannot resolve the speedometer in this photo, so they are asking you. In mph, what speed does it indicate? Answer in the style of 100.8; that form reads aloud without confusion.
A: 50
